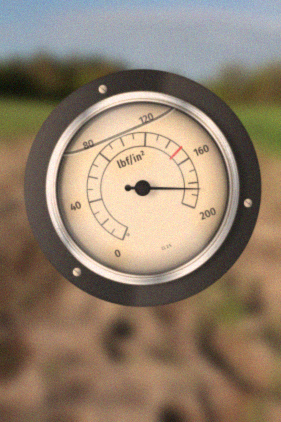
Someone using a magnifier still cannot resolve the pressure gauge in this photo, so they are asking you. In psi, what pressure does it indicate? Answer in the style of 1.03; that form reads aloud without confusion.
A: 185
